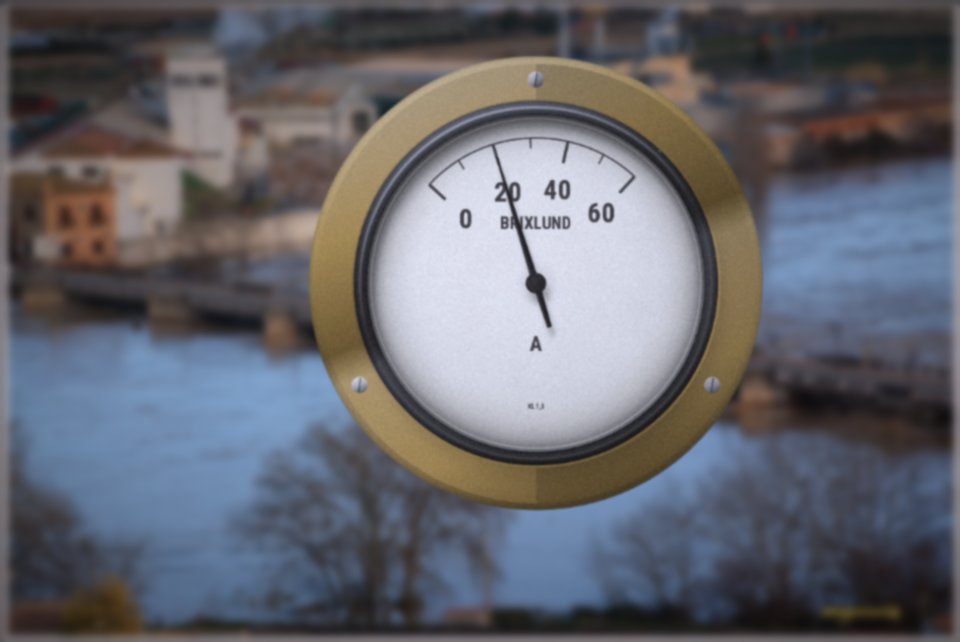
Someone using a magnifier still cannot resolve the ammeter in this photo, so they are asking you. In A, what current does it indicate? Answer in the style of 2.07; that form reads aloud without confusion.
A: 20
